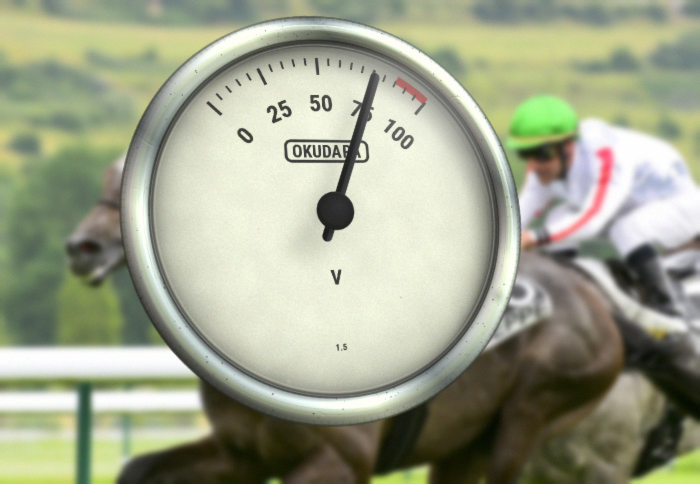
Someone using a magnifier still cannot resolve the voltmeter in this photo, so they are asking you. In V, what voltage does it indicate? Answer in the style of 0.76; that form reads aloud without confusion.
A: 75
